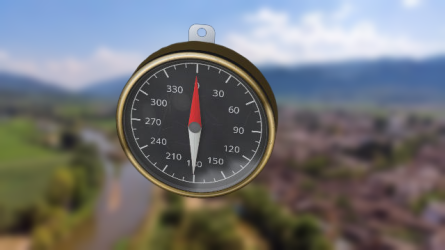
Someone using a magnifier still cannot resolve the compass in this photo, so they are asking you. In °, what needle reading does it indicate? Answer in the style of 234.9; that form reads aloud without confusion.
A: 0
